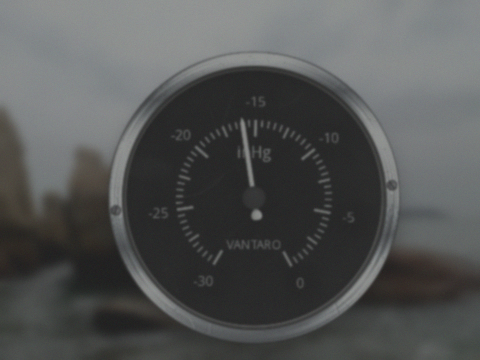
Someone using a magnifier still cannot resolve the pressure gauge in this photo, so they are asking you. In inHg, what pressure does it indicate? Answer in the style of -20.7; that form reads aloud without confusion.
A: -16
